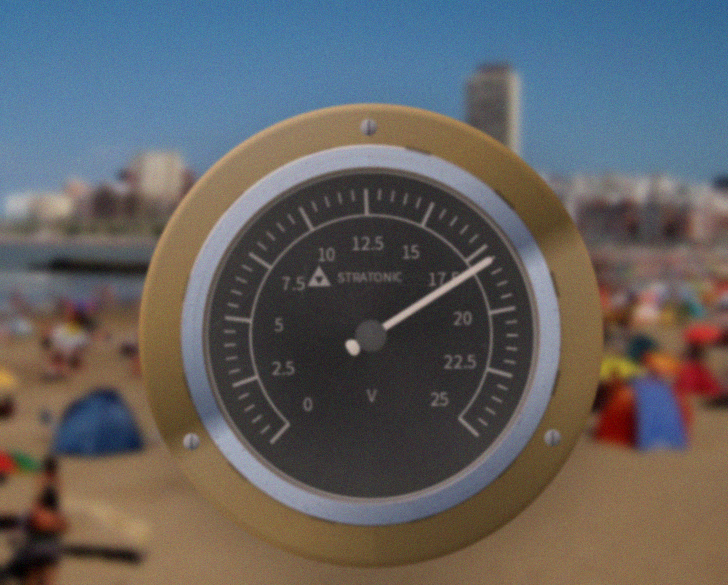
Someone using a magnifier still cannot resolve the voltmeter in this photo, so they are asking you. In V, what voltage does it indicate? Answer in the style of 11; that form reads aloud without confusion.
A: 18
